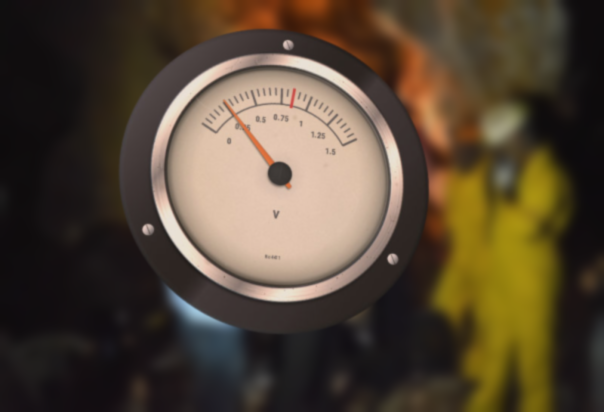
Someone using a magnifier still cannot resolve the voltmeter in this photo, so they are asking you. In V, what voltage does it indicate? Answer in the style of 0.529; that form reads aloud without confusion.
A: 0.25
